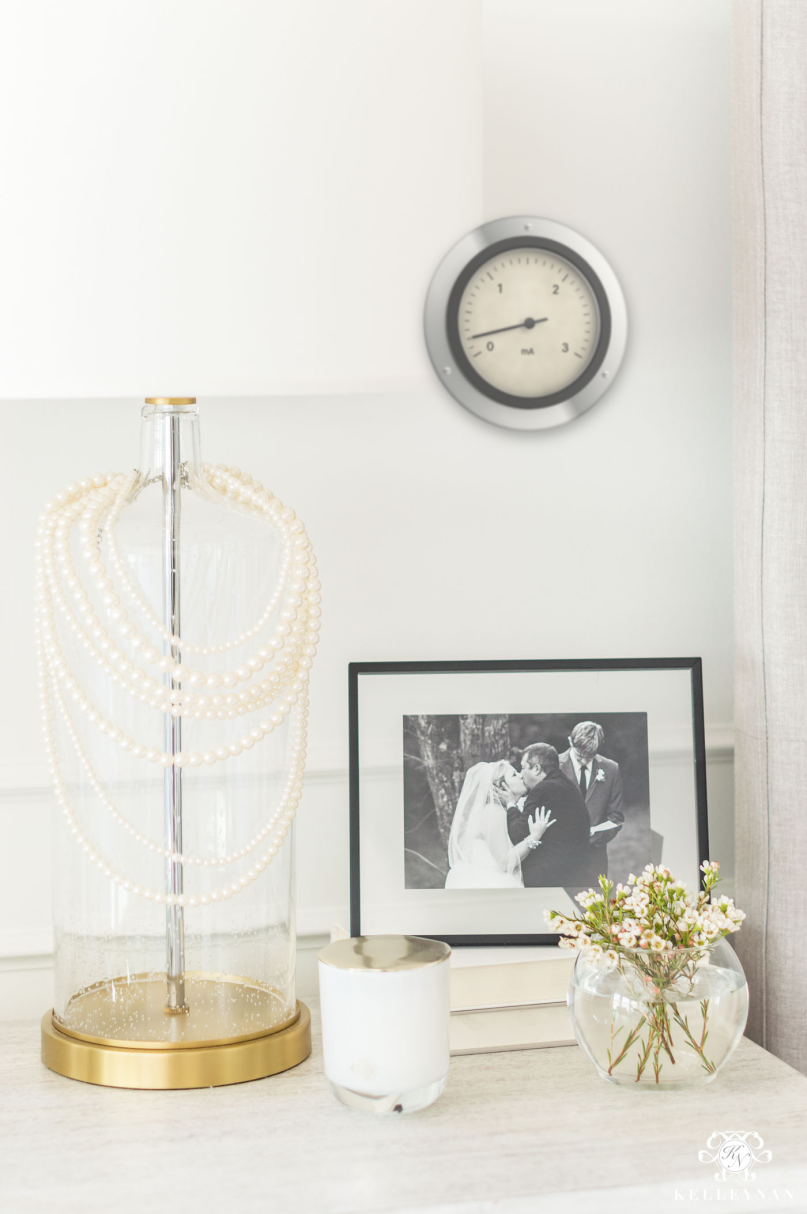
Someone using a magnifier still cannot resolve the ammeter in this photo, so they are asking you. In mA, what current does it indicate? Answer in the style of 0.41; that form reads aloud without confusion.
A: 0.2
